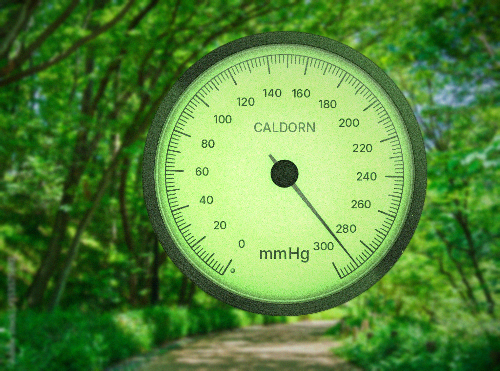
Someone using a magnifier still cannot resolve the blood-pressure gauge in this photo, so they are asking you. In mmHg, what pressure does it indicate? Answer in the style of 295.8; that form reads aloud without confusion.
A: 290
